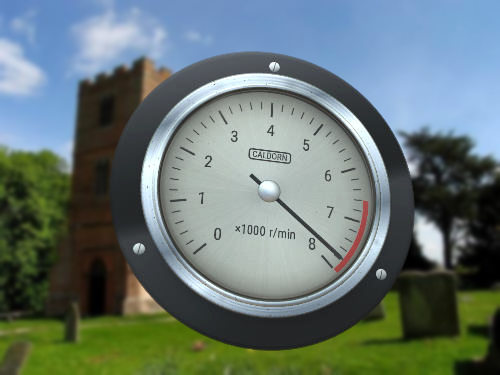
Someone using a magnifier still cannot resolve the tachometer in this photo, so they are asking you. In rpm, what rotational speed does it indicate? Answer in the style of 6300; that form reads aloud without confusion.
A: 7800
